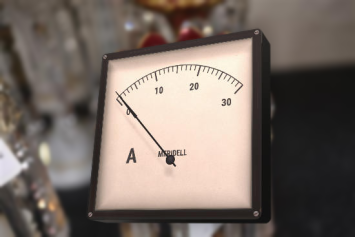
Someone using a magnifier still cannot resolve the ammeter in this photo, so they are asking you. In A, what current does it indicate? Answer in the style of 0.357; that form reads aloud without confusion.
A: 1
